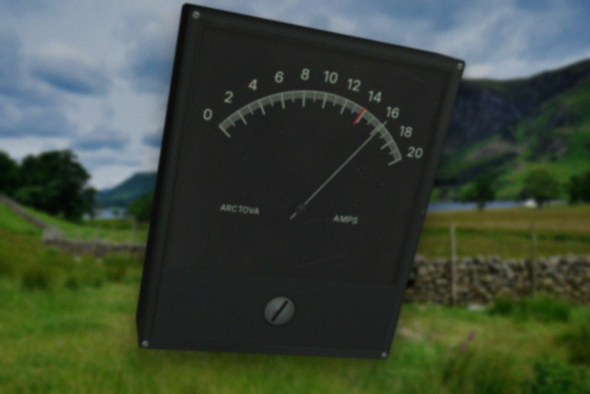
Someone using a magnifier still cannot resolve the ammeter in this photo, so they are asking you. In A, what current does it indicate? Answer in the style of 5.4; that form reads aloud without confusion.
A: 16
